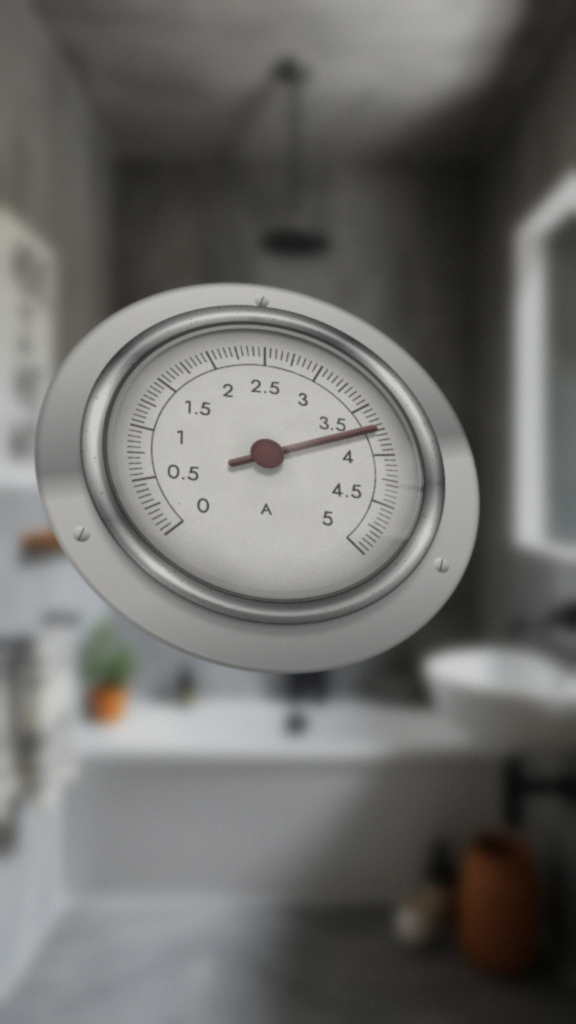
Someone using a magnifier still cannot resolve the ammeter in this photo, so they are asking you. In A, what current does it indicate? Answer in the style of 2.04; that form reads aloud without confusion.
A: 3.75
